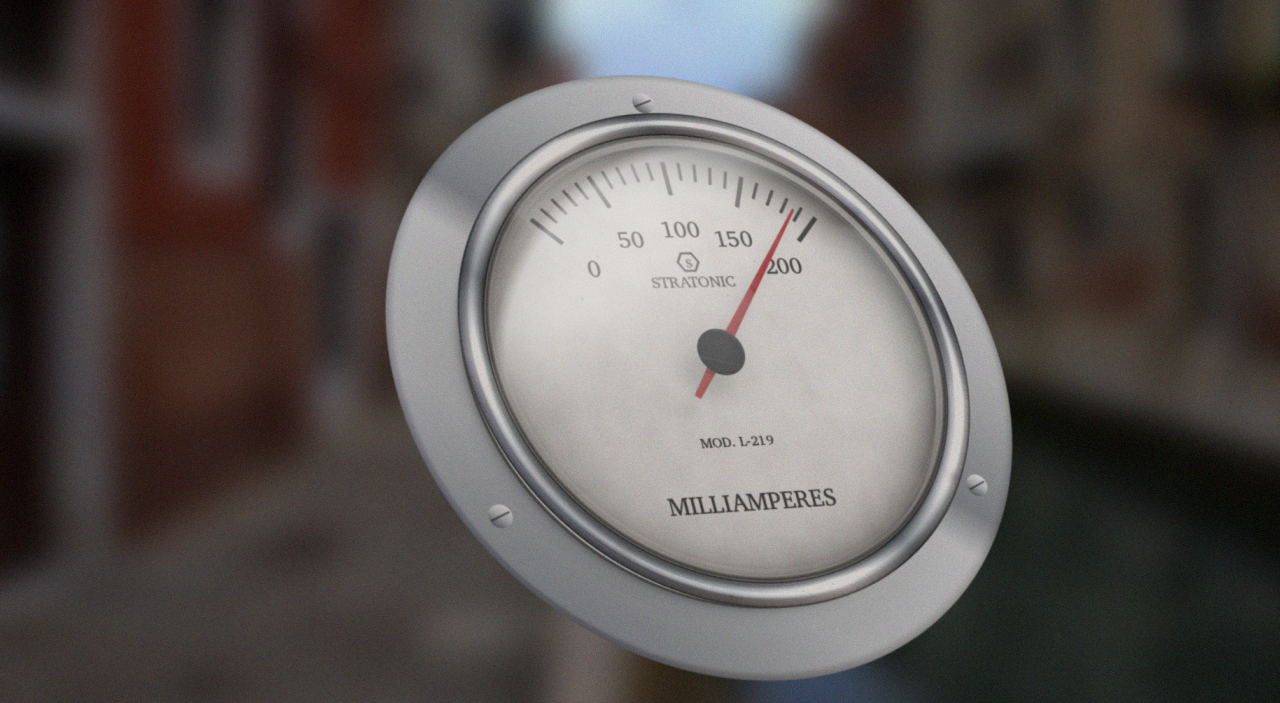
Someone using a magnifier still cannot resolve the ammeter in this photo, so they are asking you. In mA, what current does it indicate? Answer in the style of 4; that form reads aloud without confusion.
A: 185
